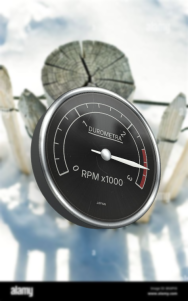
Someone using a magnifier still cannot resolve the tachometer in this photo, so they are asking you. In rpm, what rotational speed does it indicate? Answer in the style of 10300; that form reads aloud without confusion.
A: 2700
